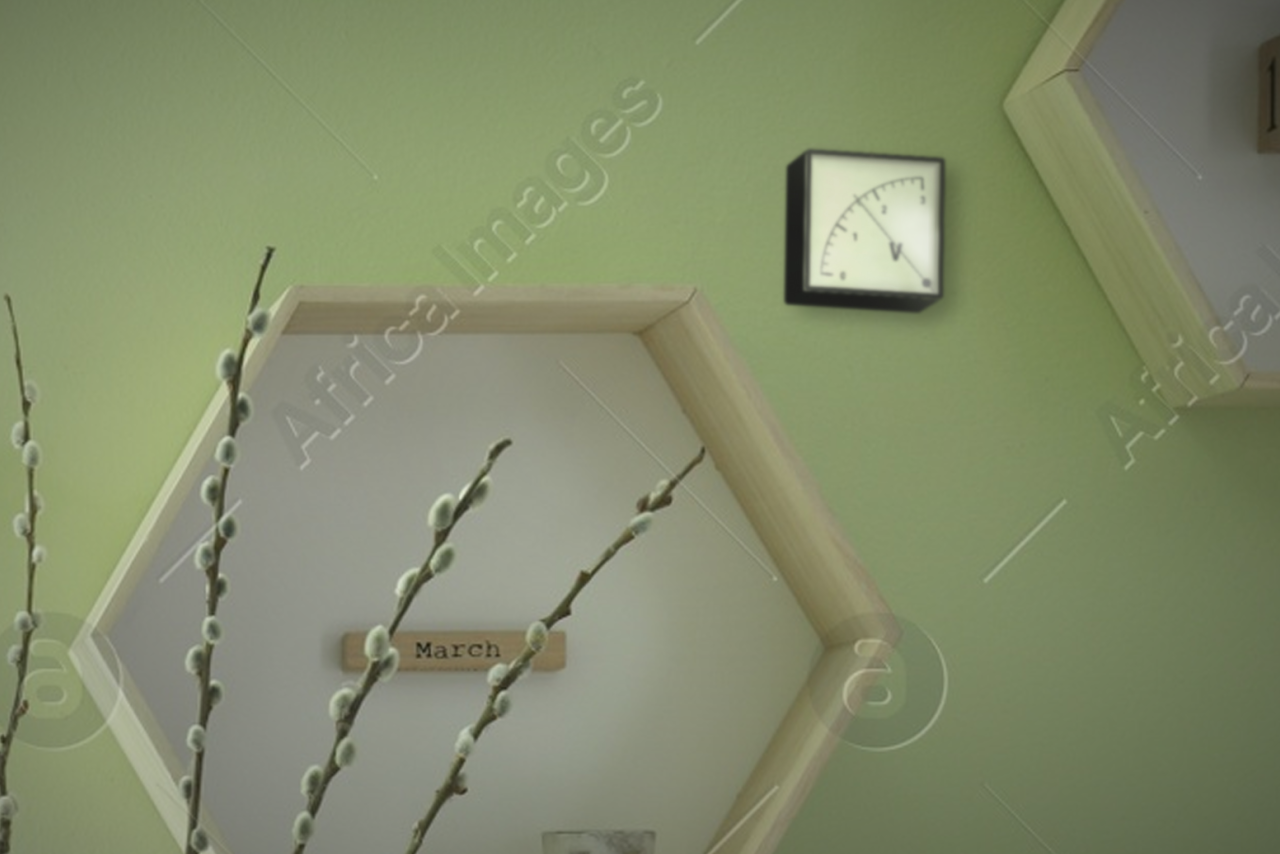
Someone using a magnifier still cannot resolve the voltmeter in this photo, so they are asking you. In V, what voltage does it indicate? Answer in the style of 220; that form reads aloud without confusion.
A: 1.6
